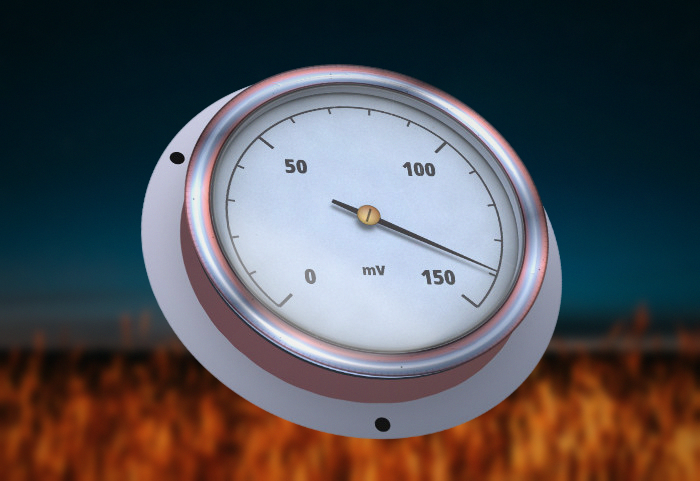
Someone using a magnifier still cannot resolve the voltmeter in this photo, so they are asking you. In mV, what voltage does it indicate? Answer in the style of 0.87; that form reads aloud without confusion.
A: 140
